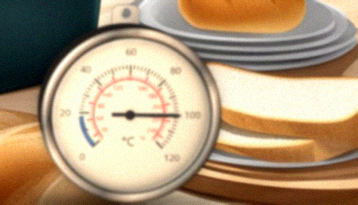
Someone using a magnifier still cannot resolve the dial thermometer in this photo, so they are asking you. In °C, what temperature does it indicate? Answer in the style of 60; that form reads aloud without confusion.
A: 100
